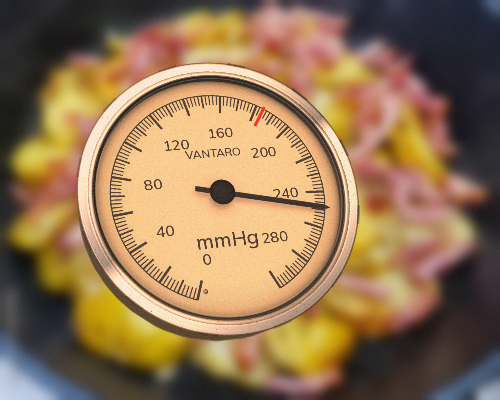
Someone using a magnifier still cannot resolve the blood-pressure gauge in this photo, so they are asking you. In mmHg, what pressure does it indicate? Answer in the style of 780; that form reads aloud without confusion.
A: 250
